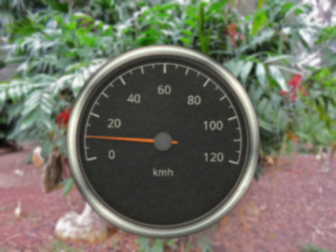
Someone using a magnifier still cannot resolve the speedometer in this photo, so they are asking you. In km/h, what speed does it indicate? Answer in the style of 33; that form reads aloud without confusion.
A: 10
